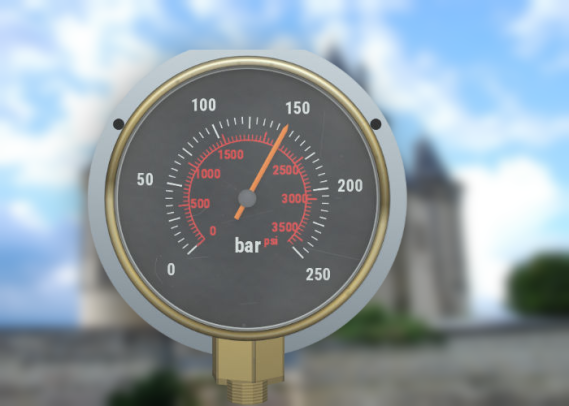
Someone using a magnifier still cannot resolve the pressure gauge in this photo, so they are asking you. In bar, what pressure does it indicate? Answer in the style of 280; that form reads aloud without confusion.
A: 150
